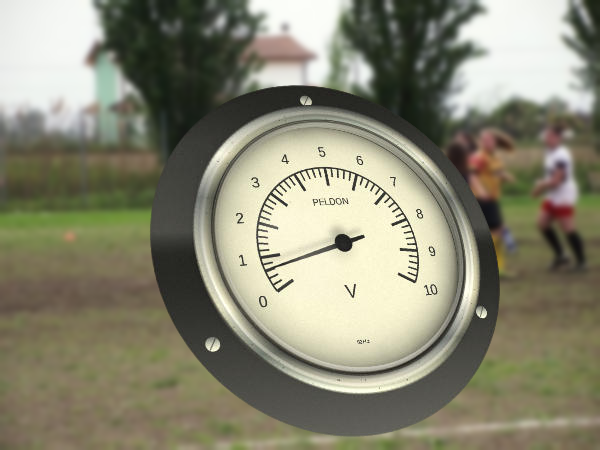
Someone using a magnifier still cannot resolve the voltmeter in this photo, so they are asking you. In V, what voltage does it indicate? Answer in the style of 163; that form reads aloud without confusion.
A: 0.6
